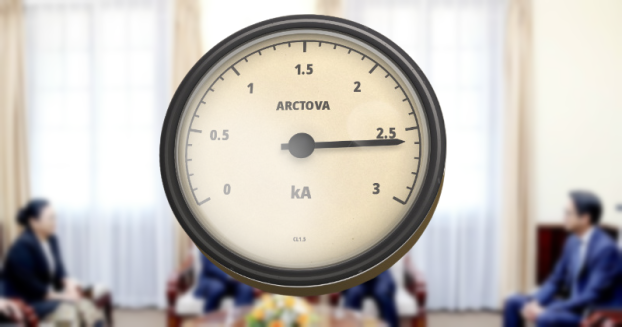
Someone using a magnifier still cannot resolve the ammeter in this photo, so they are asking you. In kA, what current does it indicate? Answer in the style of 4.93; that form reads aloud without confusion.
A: 2.6
